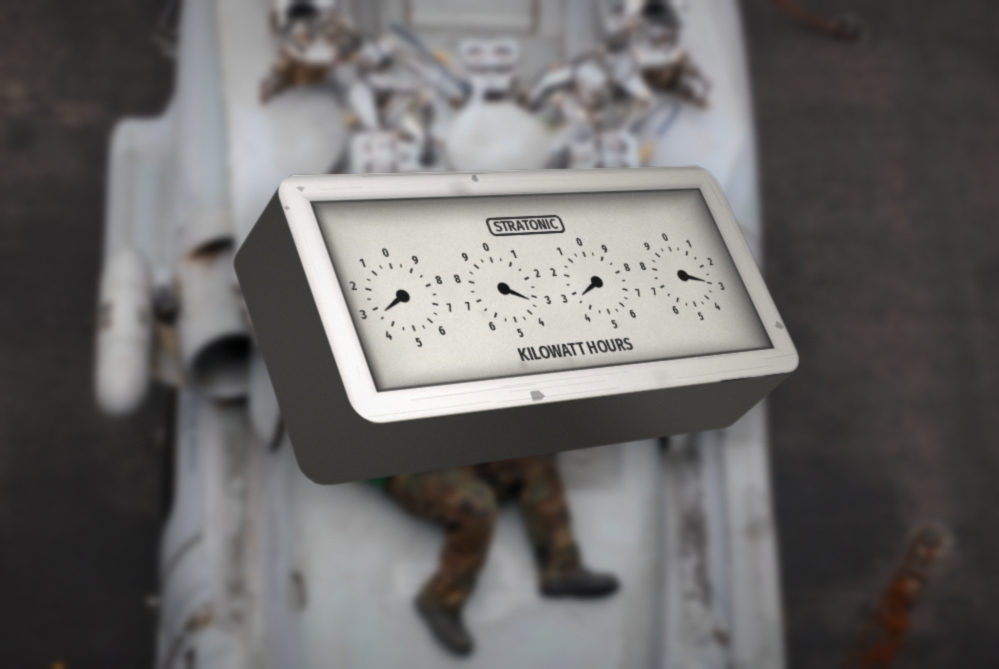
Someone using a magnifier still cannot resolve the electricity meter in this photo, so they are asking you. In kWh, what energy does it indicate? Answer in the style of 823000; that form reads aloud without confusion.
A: 3333
